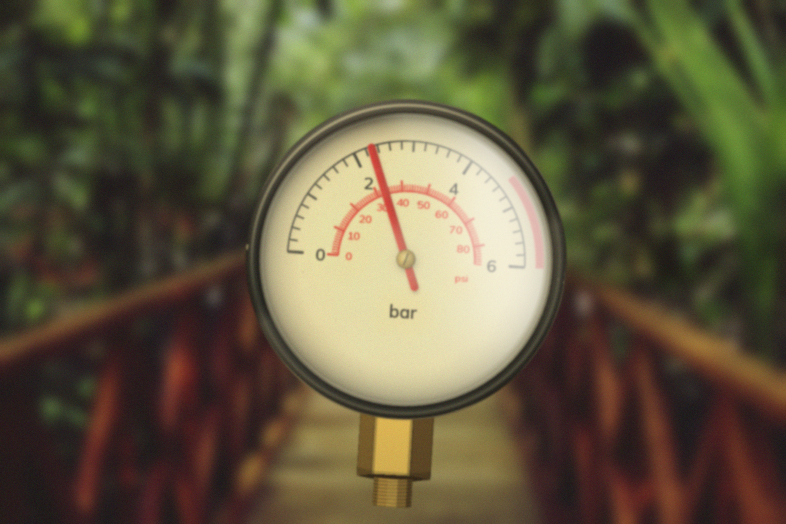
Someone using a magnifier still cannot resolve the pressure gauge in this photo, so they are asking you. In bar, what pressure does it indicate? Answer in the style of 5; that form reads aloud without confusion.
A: 2.3
